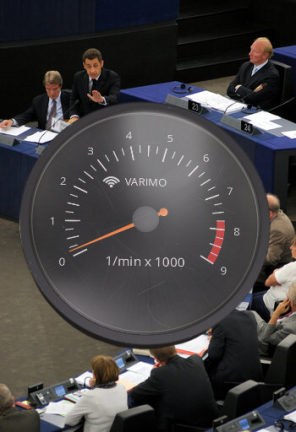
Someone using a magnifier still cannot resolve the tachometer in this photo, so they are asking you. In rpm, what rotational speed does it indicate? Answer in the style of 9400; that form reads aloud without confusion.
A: 125
